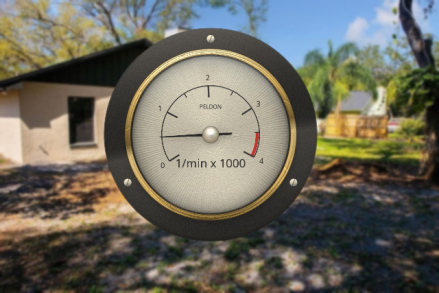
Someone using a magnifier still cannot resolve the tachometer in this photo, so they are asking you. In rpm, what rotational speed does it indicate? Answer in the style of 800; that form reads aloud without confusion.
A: 500
